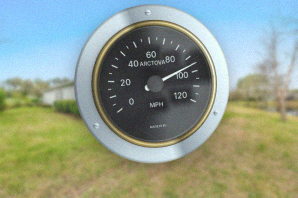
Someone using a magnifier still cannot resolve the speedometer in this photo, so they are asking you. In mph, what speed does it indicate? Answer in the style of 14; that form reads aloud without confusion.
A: 95
